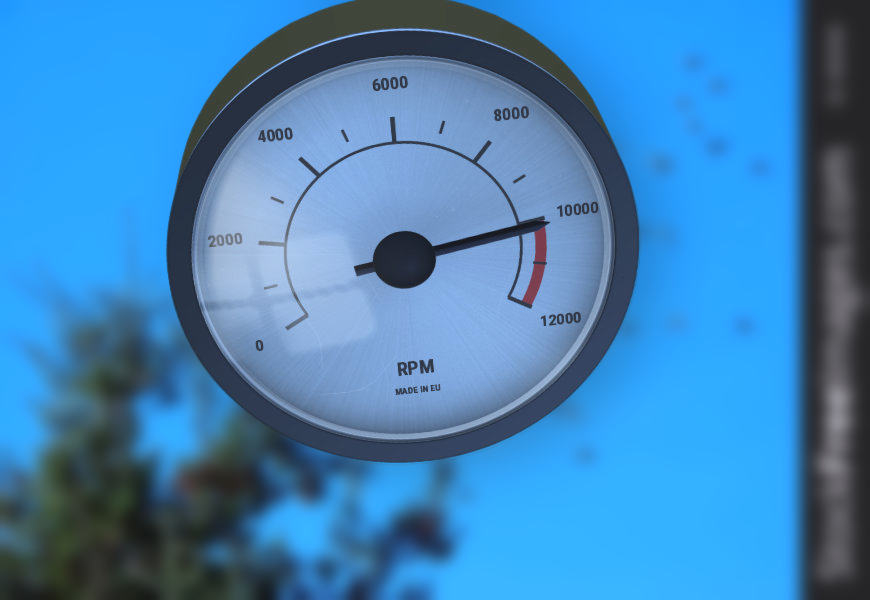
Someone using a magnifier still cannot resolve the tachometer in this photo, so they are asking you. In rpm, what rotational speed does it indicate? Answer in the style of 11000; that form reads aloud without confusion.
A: 10000
